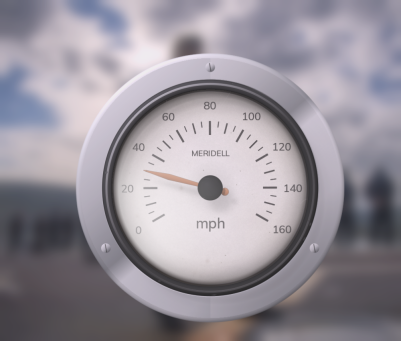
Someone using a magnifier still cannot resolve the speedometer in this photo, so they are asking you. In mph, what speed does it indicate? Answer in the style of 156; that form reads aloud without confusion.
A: 30
